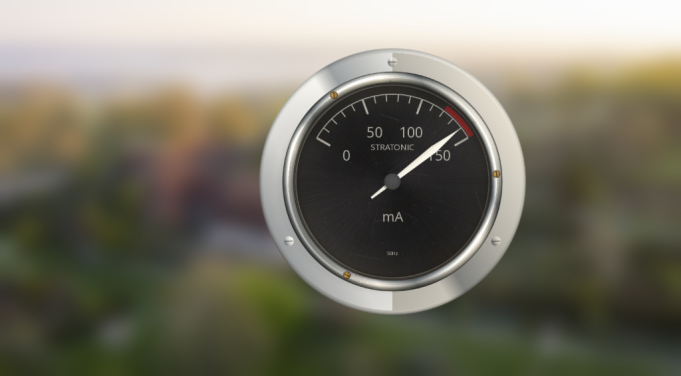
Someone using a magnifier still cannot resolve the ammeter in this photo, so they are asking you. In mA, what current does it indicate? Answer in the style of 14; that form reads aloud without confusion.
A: 140
